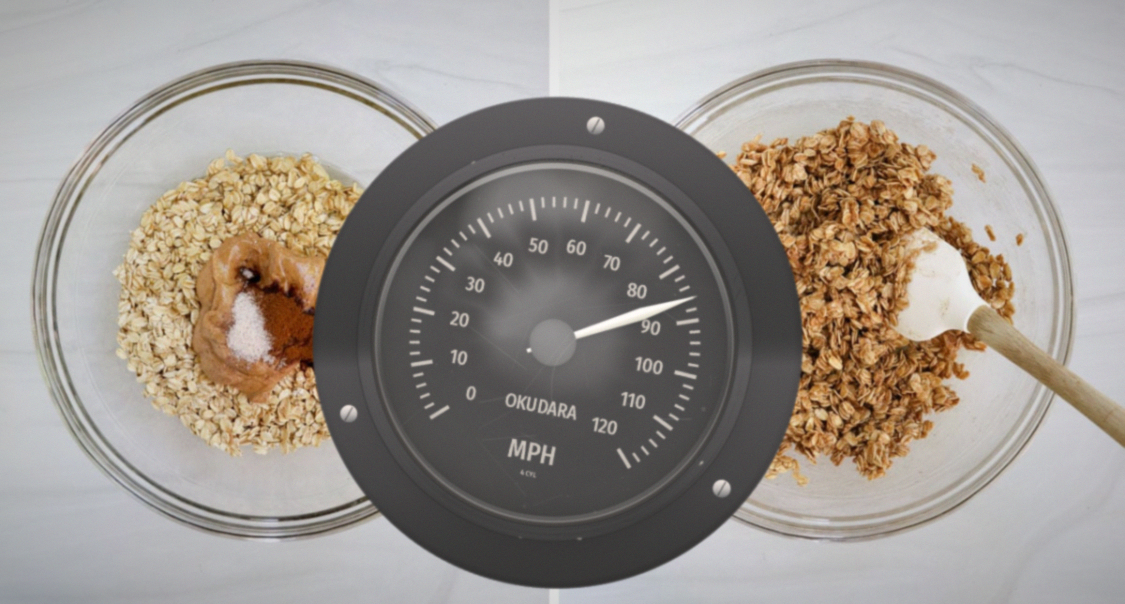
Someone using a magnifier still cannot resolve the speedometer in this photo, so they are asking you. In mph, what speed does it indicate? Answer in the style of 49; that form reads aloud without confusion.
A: 86
